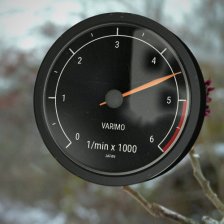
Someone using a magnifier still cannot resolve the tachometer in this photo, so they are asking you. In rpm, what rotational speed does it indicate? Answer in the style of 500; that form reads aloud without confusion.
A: 4500
